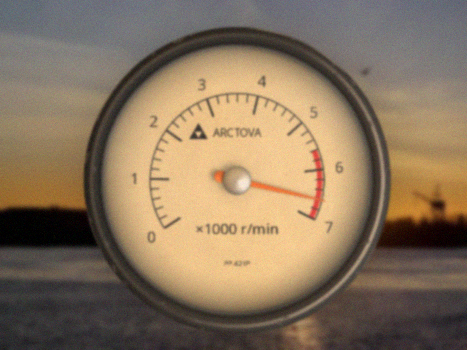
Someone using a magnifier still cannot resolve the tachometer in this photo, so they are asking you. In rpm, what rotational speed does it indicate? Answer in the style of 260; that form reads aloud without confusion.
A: 6600
